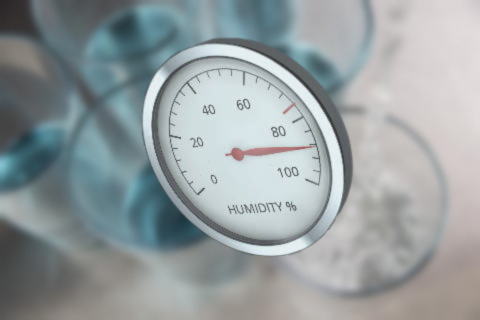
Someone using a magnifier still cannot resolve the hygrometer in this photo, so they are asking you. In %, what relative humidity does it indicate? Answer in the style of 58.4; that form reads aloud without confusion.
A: 88
